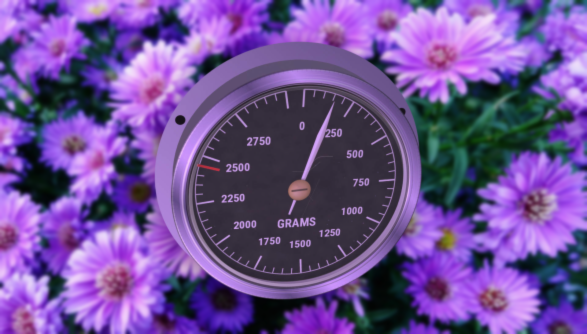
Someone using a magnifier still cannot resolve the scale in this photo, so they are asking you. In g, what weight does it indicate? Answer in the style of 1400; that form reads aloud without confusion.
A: 150
